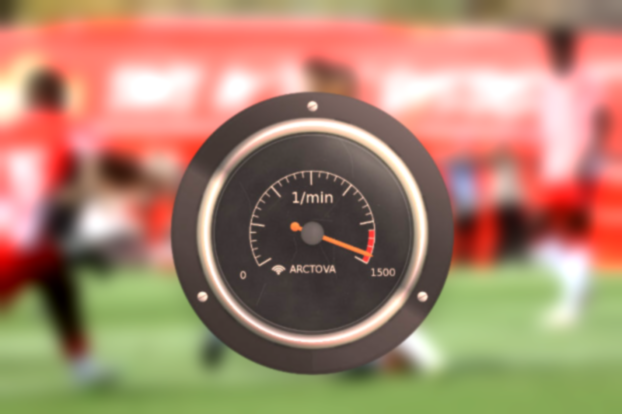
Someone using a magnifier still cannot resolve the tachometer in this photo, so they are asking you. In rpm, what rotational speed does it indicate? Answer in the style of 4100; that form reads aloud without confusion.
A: 1450
